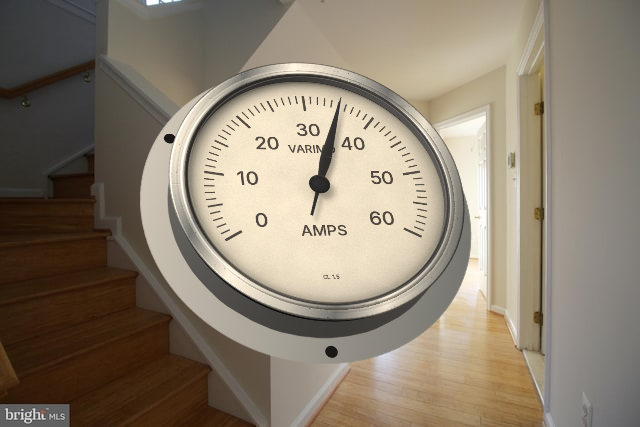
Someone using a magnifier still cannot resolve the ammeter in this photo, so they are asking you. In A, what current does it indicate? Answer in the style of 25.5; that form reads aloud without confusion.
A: 35
